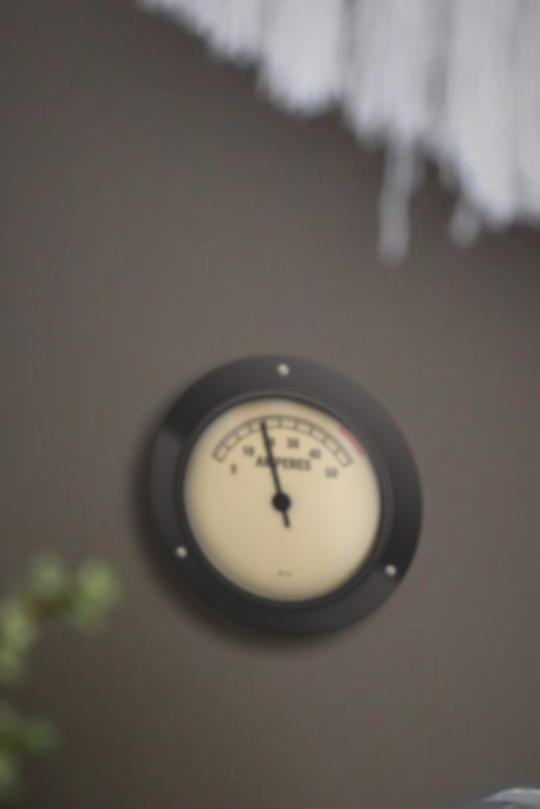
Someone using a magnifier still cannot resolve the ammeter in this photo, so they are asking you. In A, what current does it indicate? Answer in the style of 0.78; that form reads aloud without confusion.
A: 20
